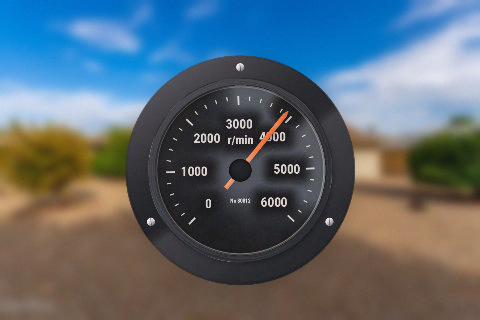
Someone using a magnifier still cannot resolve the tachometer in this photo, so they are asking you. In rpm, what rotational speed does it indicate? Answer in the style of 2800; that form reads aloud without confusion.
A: 3900
